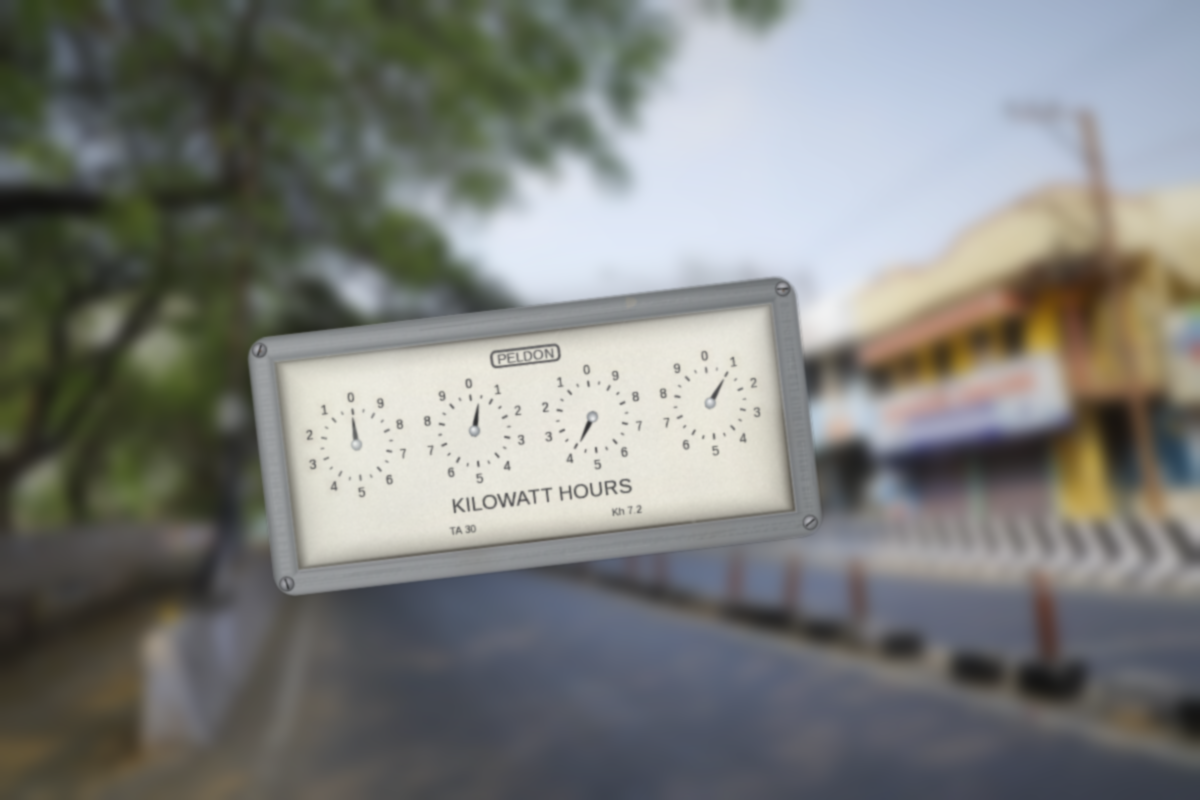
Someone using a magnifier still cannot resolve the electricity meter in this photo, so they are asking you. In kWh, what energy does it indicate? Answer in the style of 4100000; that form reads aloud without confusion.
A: 41
